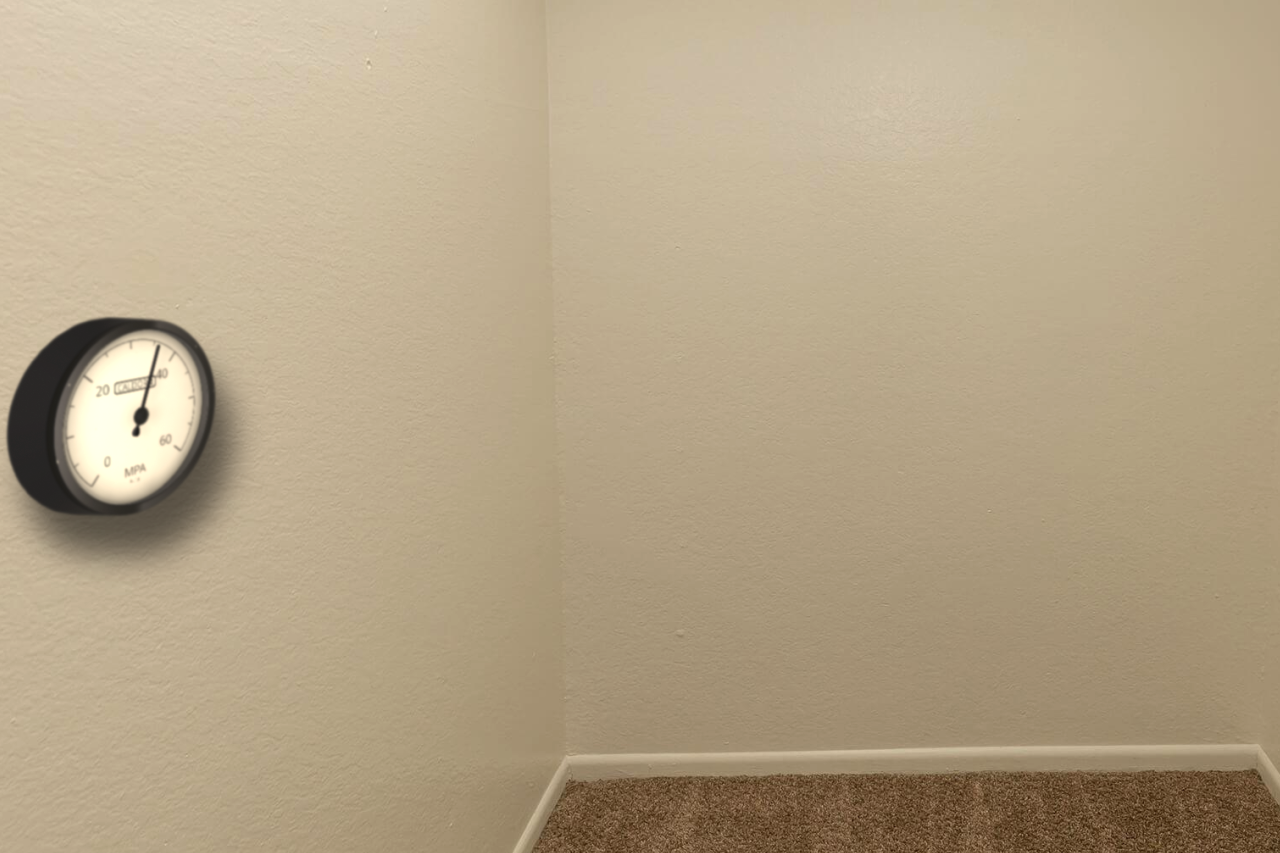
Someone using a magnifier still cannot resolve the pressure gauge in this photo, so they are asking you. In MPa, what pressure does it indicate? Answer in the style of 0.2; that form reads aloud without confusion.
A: 35
